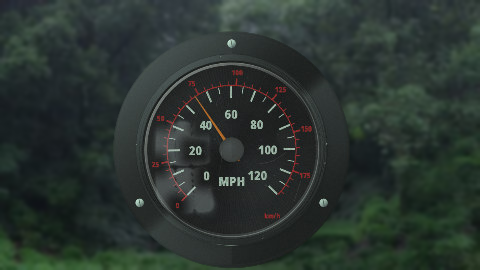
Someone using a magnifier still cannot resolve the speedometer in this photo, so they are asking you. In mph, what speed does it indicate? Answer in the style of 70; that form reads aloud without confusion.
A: 45
